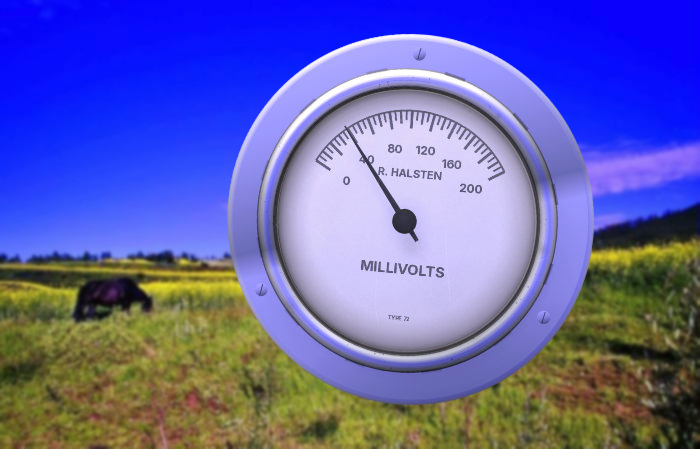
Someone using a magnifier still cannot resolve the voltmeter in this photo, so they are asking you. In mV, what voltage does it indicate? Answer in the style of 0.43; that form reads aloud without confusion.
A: 40
